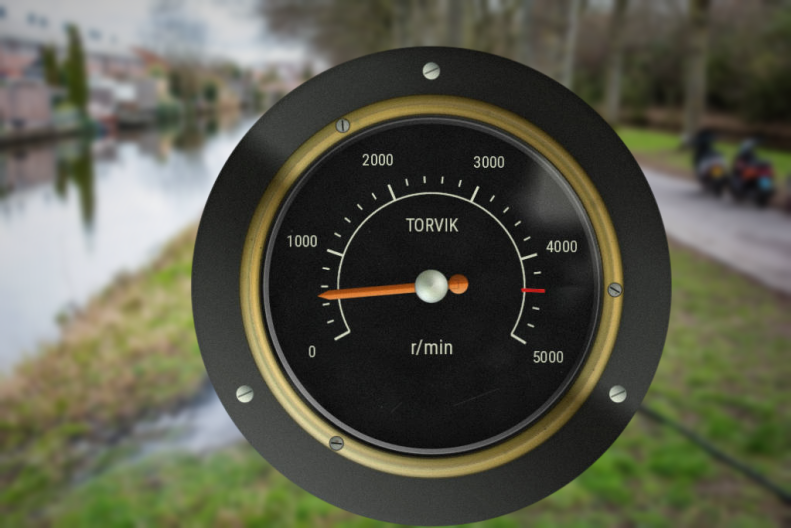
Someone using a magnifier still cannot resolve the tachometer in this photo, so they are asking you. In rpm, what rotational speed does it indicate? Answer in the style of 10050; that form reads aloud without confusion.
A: 500
